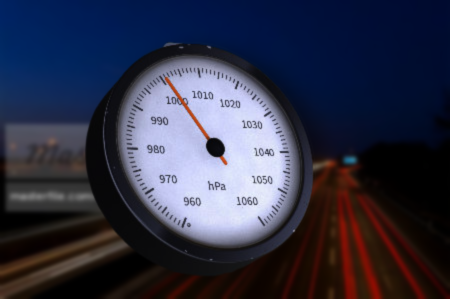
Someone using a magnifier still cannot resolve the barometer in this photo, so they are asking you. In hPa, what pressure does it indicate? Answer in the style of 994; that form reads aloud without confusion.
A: 1000
